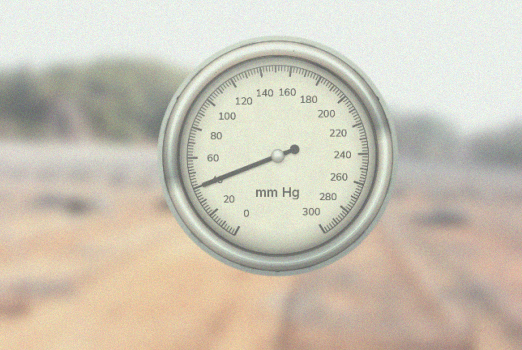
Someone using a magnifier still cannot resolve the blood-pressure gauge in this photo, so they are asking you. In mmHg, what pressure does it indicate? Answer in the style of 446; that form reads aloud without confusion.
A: 40
